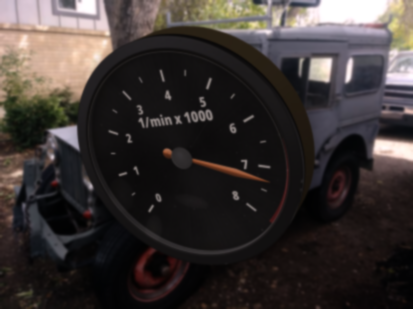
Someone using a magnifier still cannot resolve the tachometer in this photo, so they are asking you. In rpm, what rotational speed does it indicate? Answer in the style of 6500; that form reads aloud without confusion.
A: 7250
